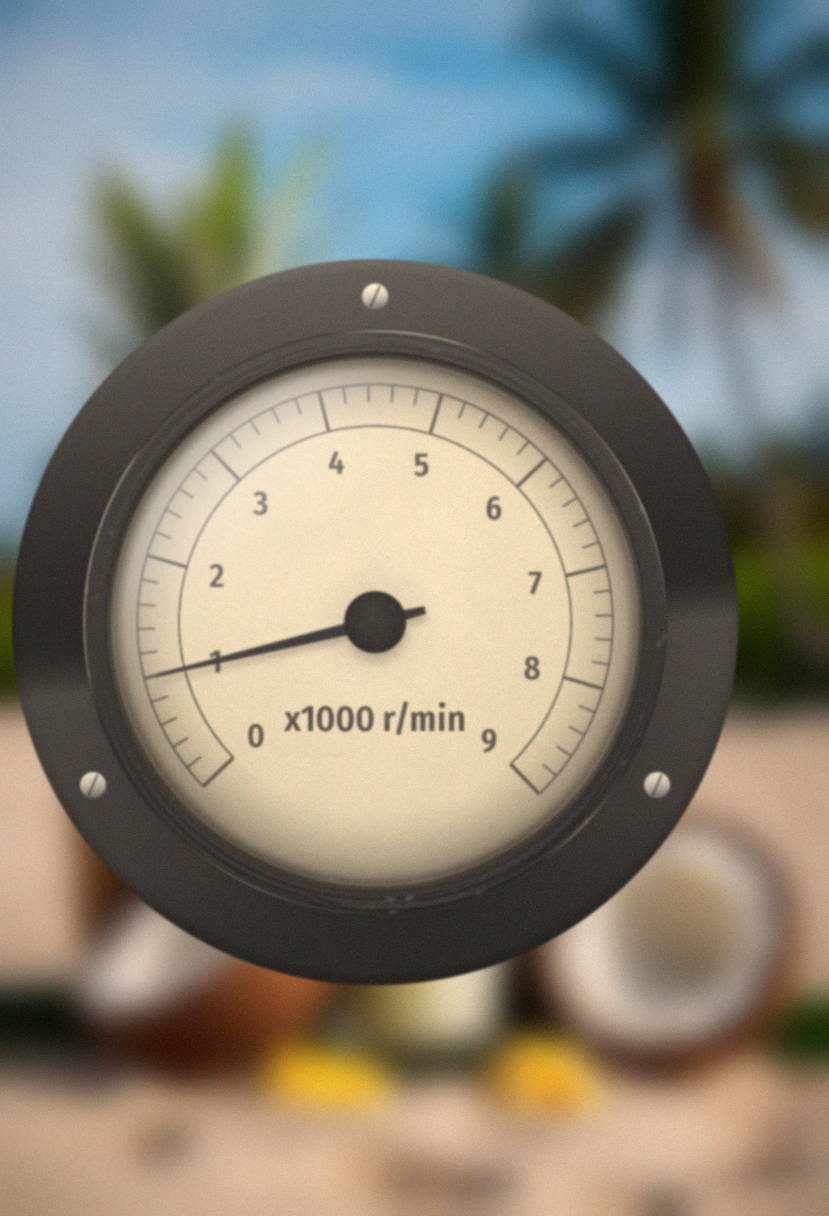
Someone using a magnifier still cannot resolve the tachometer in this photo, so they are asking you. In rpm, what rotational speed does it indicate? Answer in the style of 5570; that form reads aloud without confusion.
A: 1000
